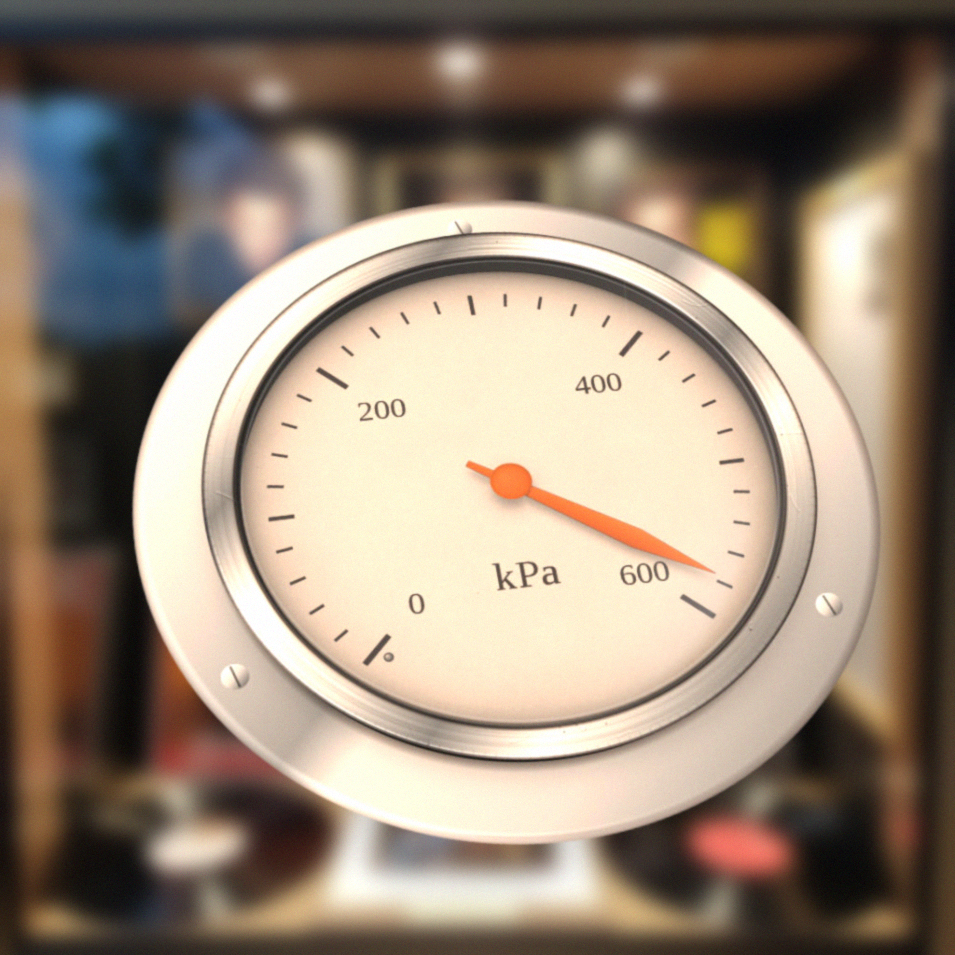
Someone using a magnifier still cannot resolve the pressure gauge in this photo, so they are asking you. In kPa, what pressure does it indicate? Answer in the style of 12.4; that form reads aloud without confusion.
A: 580
